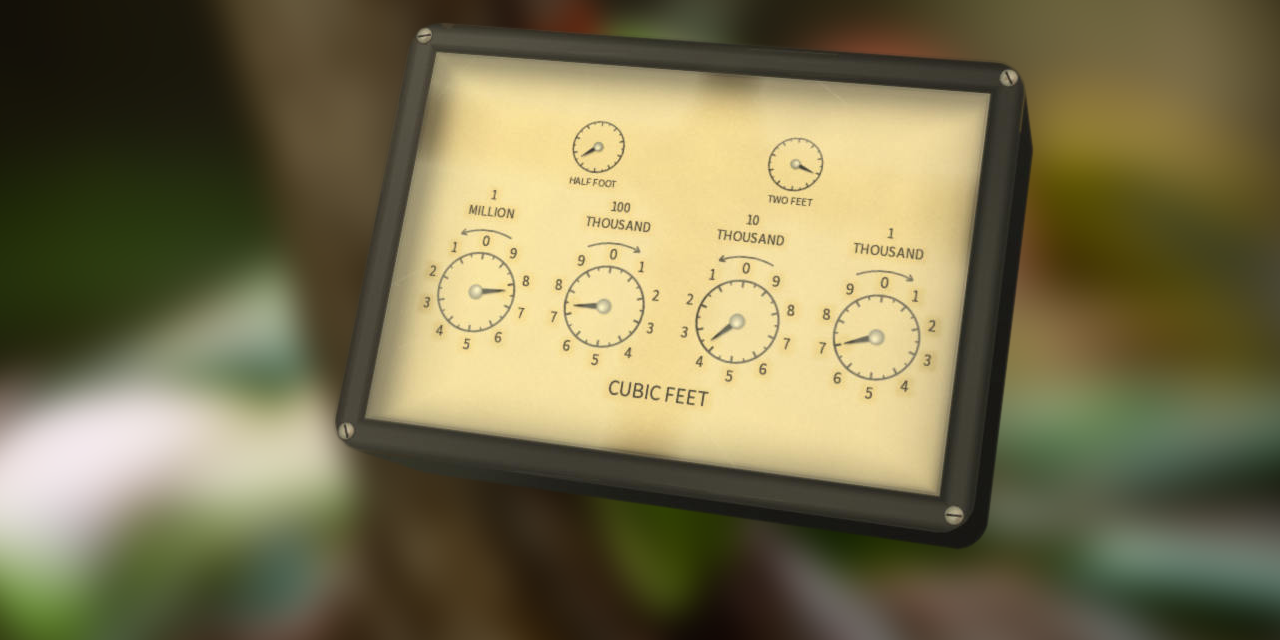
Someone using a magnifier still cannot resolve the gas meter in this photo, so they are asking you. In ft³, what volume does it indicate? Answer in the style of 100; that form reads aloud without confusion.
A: 773700
